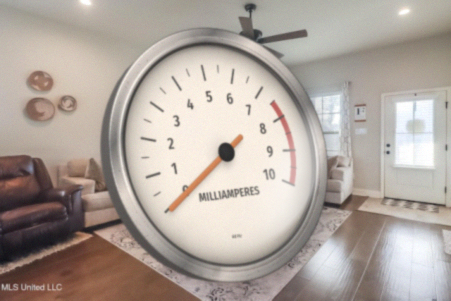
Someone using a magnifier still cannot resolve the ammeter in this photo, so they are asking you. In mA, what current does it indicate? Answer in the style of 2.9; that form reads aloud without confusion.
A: 0
